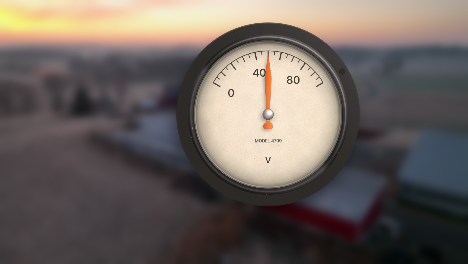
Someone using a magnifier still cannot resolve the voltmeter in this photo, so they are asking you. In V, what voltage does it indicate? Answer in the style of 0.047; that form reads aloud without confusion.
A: 50
